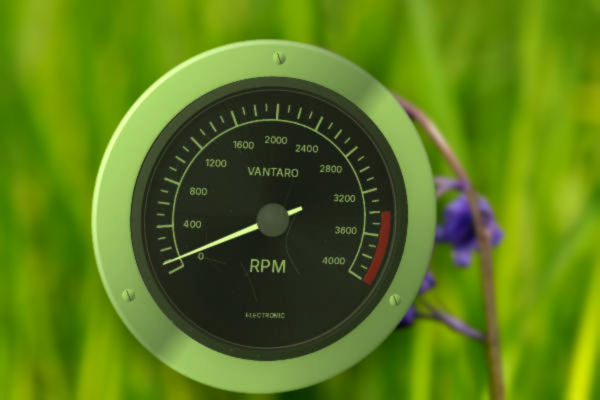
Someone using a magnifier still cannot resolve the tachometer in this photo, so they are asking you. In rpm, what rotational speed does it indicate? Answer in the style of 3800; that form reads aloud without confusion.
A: 100
